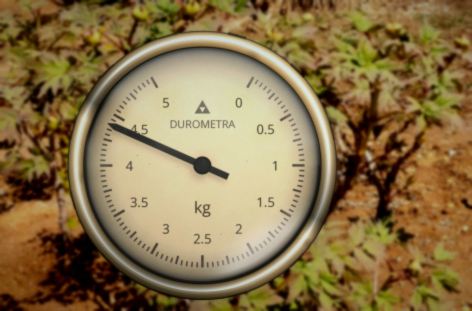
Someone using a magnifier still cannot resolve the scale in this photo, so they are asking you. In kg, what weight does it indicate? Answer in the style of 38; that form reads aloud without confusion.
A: 4.4
